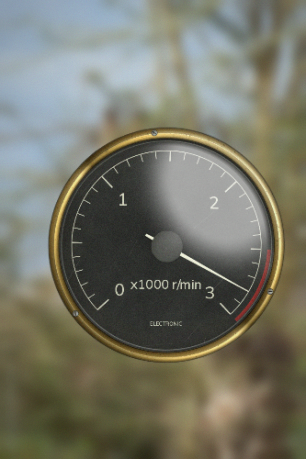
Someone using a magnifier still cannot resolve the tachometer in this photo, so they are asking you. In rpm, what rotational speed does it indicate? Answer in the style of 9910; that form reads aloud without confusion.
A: 2800
